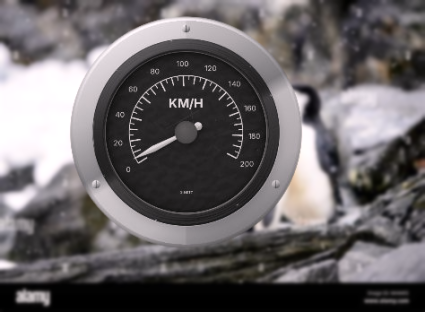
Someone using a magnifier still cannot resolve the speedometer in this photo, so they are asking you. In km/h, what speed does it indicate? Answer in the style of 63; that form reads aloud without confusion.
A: 5
